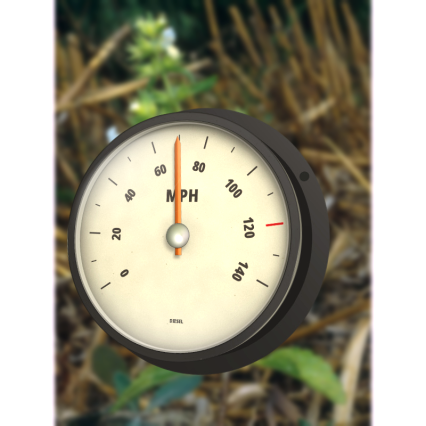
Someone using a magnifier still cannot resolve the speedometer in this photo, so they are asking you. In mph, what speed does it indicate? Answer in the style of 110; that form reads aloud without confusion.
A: 70
